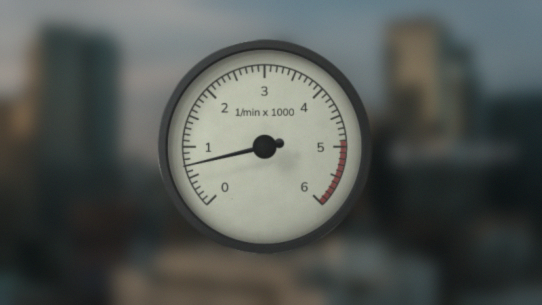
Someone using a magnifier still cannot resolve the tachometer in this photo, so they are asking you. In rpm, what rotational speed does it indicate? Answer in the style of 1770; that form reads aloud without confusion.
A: 700
